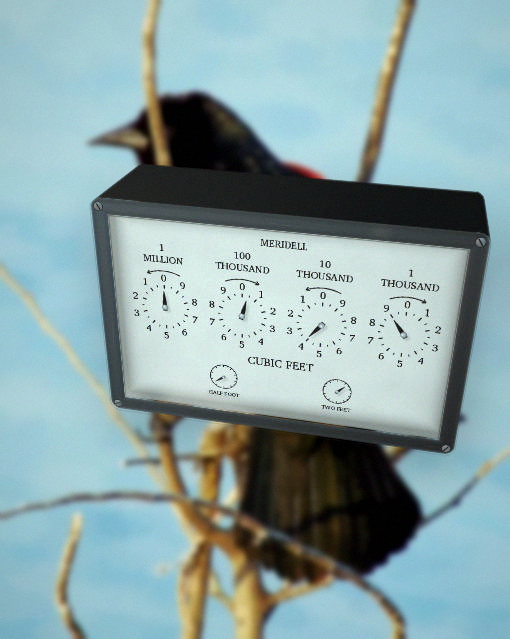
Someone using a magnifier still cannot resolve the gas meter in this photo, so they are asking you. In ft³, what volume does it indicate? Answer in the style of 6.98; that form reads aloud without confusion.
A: 3900
